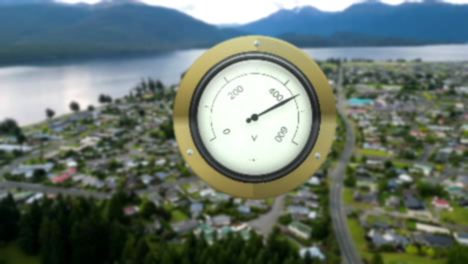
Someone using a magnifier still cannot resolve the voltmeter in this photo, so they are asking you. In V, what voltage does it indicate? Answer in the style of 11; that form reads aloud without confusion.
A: 450
